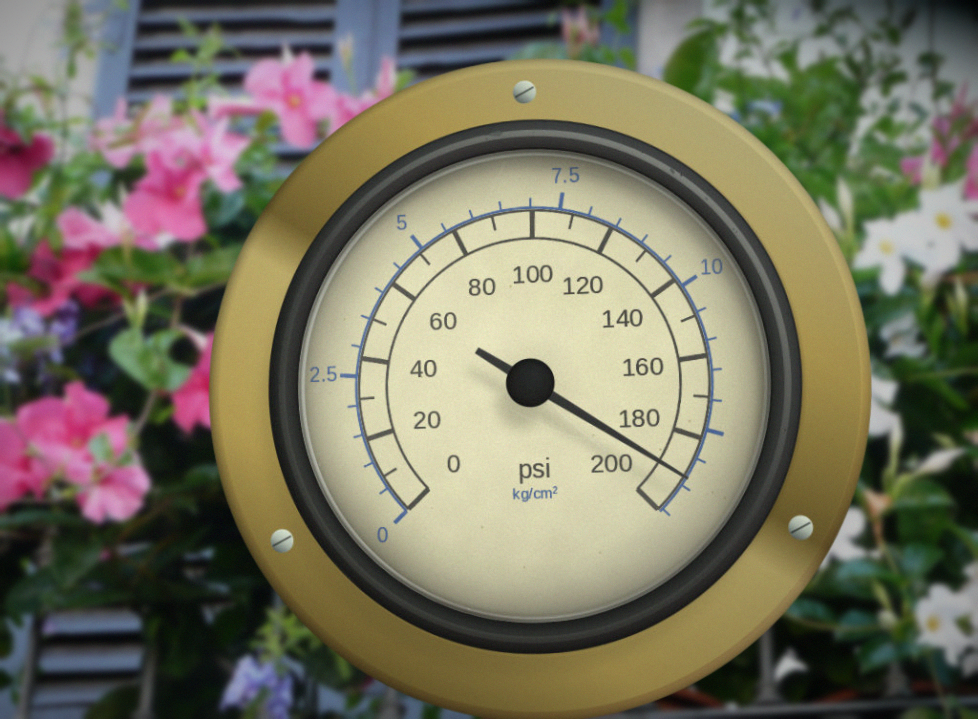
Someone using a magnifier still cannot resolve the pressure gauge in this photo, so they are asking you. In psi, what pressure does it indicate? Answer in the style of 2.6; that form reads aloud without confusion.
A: 190
